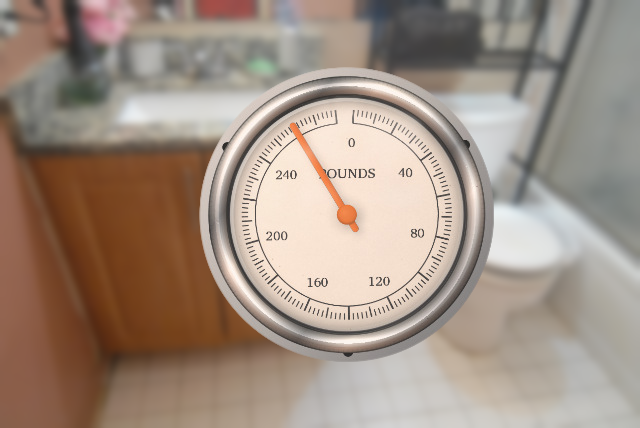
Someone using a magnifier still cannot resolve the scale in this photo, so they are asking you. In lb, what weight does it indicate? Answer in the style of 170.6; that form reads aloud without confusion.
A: 260
